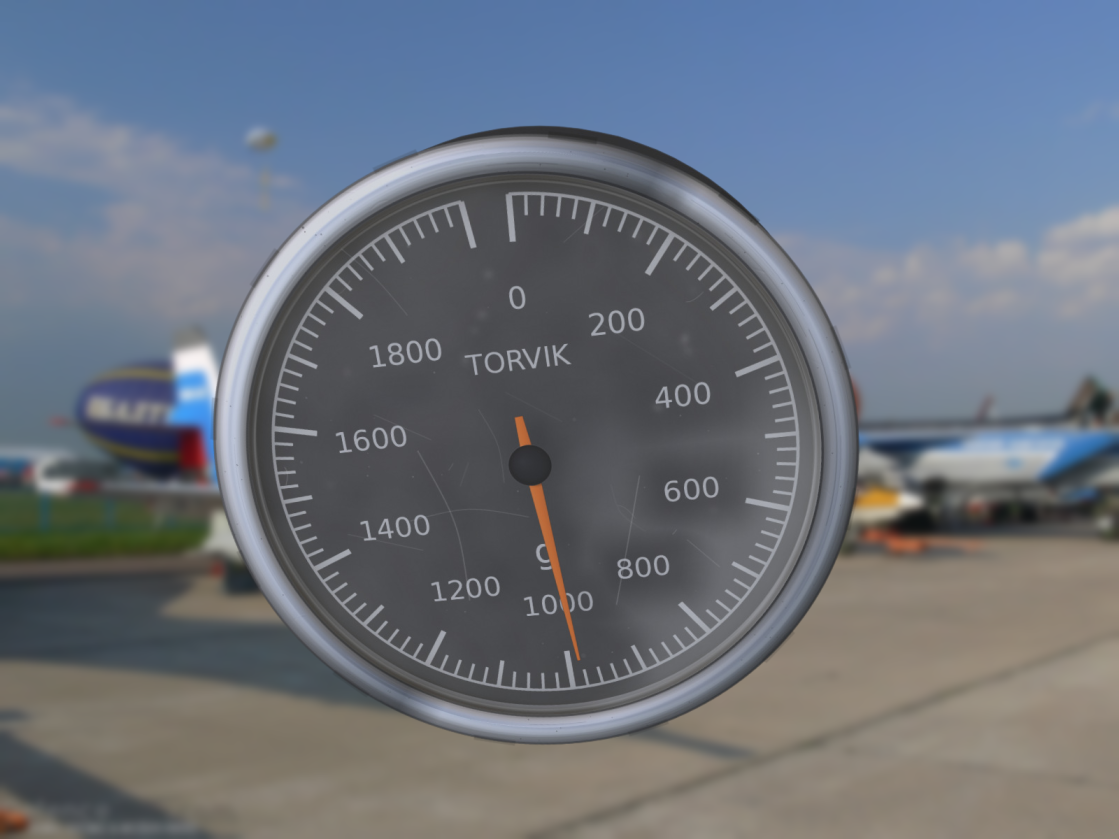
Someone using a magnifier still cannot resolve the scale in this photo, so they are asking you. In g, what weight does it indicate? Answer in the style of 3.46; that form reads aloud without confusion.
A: 980
